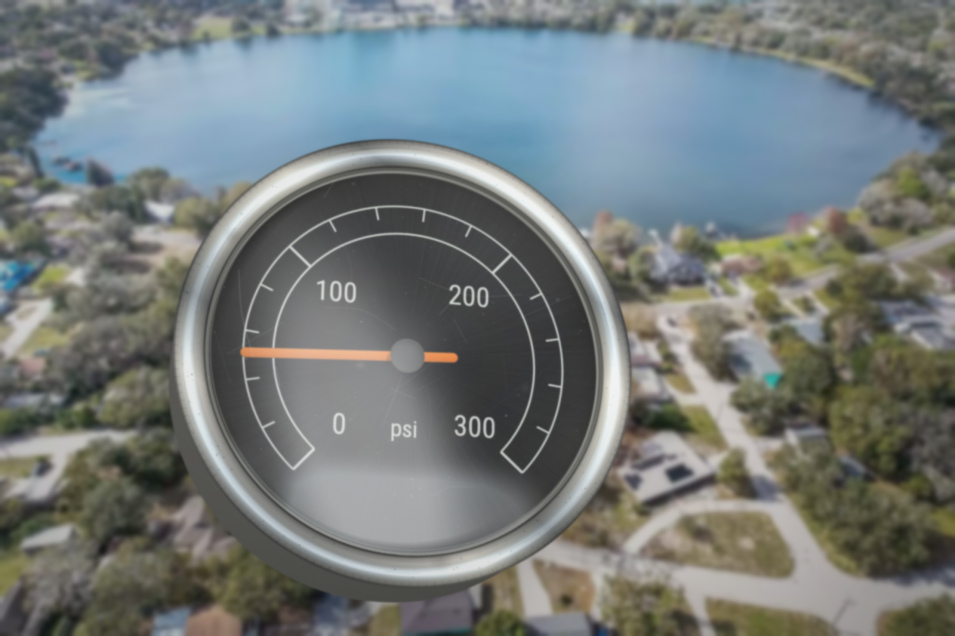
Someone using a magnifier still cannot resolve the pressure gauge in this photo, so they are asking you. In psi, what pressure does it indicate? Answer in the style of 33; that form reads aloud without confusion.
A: 50
